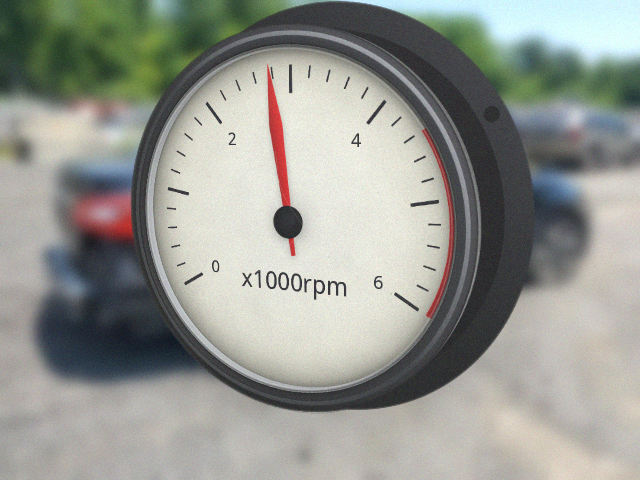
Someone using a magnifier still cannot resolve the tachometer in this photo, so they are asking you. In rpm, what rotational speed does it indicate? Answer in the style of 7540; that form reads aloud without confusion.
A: 2800
